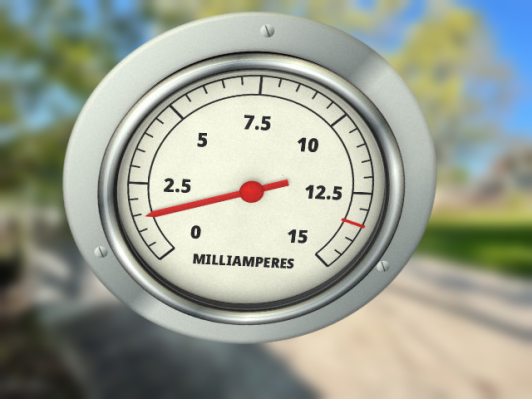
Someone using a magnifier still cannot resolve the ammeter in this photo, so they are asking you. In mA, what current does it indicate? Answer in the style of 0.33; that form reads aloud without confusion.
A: 1.5
